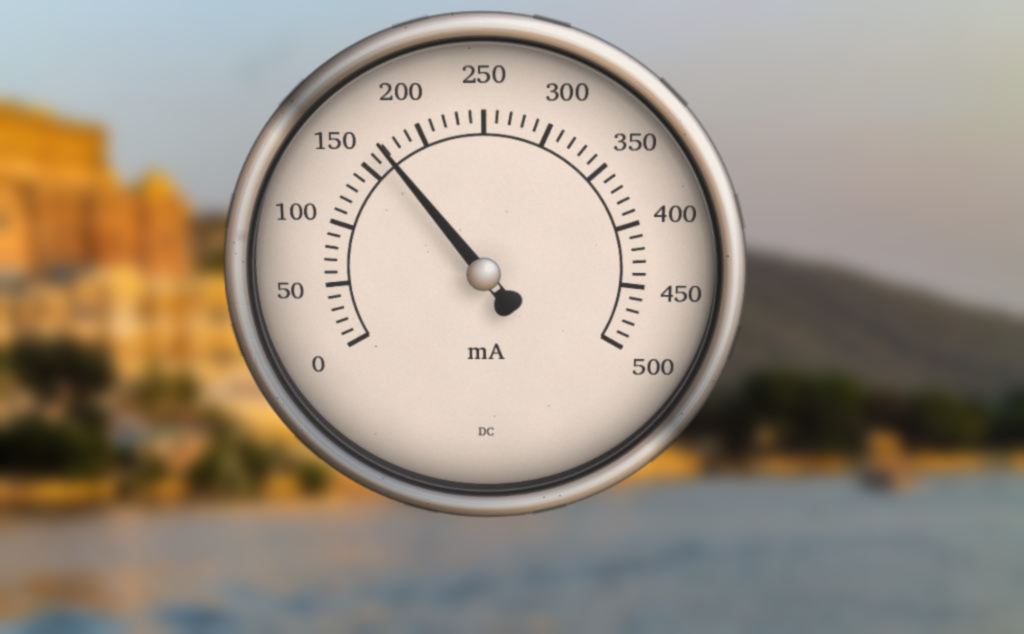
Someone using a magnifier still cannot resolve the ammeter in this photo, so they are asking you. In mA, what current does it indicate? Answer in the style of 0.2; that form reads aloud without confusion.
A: 170
